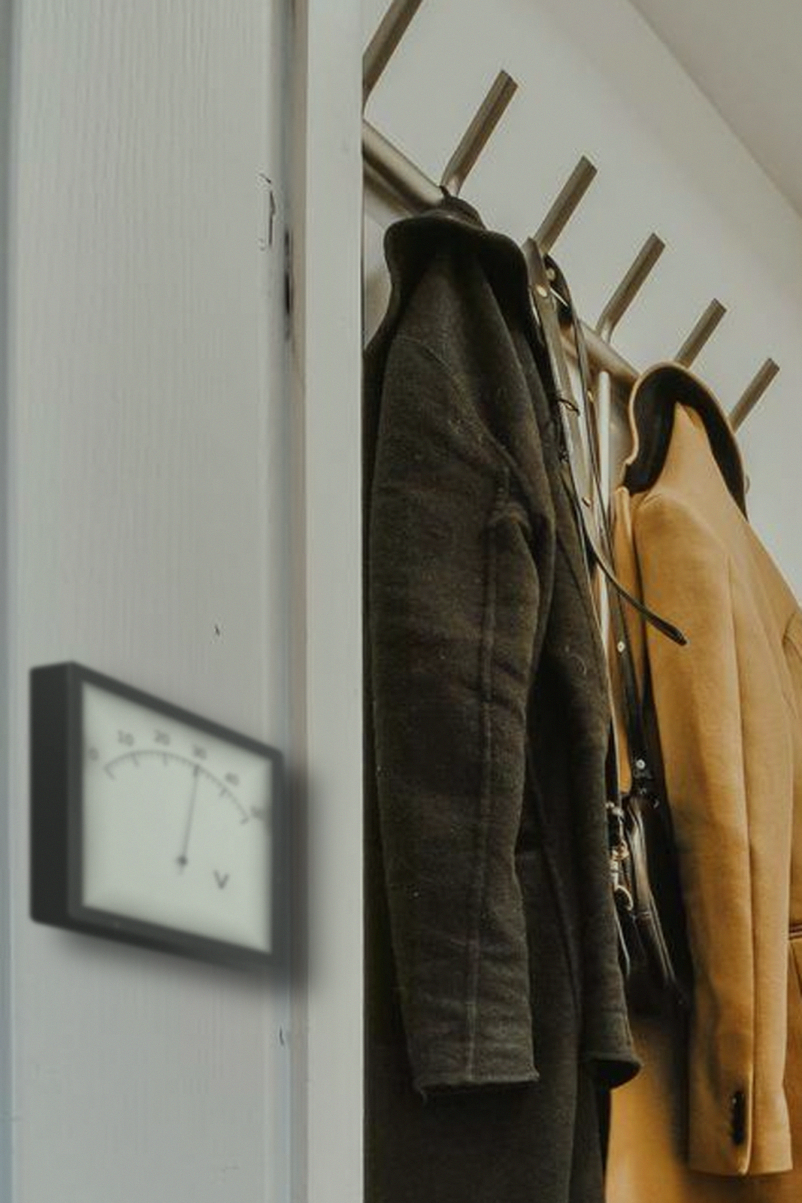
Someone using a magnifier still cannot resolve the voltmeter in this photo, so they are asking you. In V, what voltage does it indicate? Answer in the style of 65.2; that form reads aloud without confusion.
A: 30
